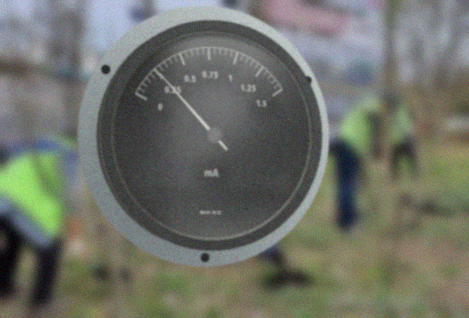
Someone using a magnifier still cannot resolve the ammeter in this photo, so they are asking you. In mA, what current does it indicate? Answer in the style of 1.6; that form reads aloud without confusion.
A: 0.25
